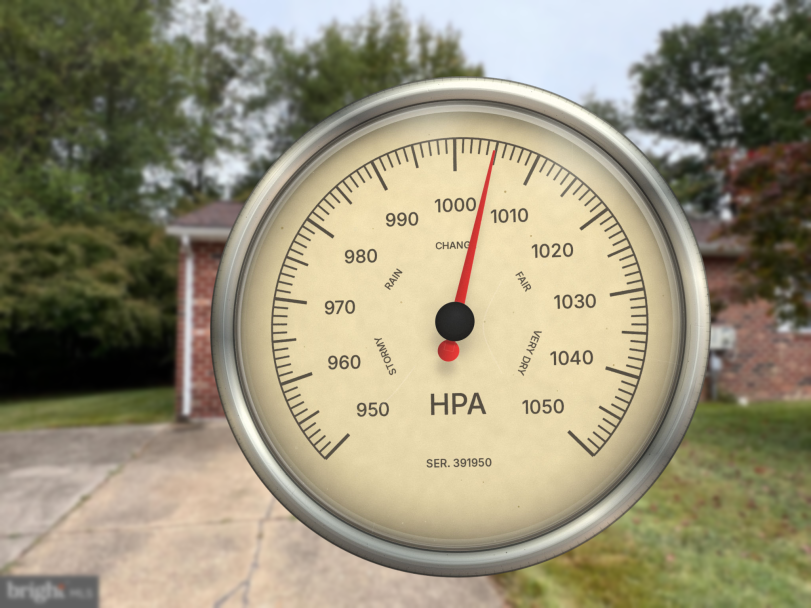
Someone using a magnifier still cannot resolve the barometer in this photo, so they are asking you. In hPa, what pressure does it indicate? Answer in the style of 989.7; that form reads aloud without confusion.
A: 1005
